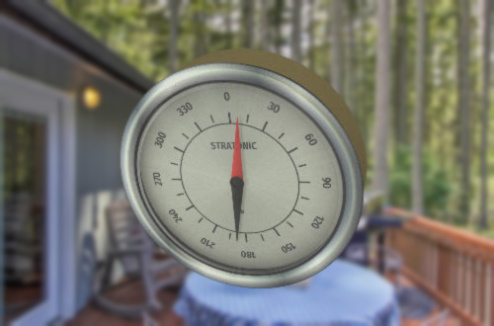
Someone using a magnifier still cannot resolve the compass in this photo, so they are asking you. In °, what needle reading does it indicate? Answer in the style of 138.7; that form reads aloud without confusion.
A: 7.5
